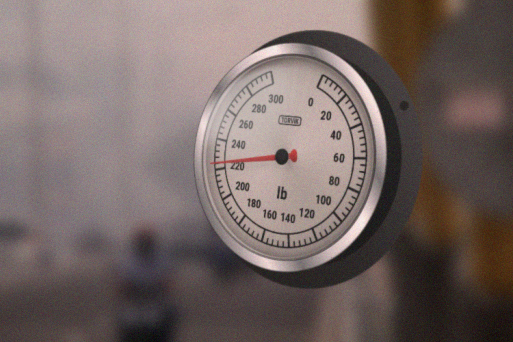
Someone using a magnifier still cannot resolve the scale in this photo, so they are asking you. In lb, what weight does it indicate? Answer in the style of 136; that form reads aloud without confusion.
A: 224
